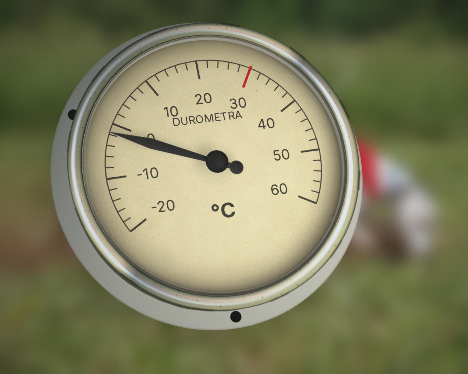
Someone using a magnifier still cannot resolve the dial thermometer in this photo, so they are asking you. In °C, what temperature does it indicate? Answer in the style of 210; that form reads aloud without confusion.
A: -2
